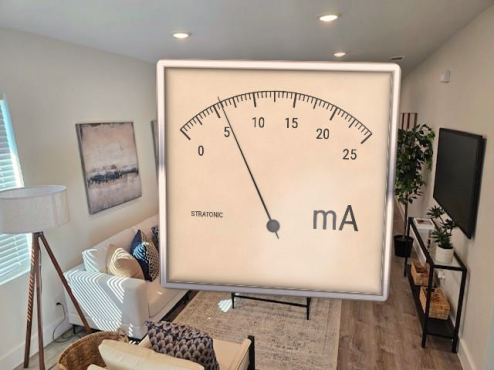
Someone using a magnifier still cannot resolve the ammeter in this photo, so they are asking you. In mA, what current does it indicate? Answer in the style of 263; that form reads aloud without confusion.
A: 6
